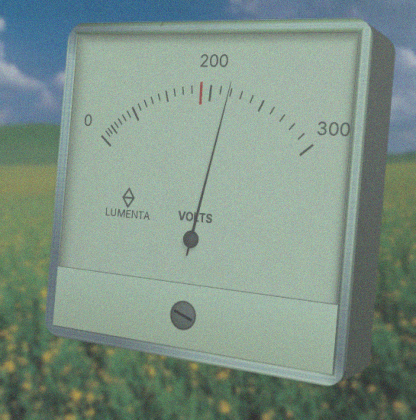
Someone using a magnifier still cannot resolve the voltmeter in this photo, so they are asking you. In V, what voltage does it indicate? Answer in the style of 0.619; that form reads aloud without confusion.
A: 220
